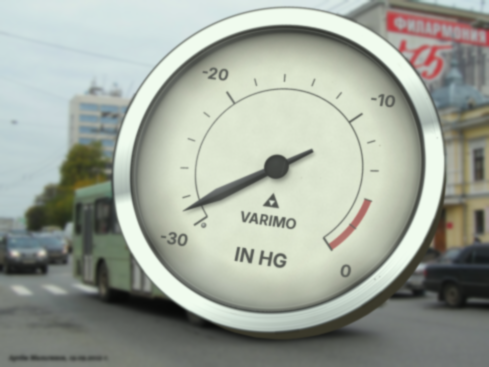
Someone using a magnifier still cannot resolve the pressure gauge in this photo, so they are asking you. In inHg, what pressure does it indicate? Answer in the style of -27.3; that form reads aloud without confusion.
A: -29
